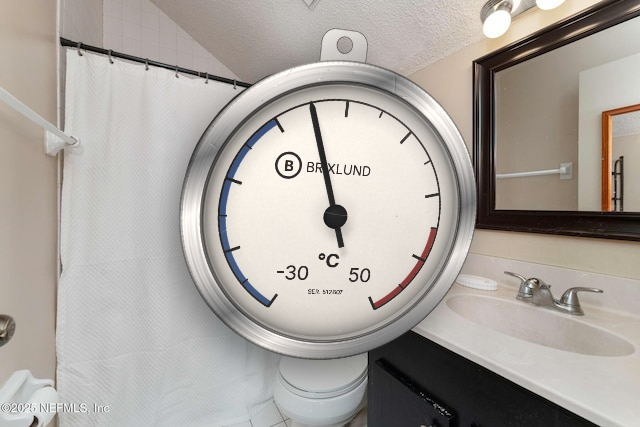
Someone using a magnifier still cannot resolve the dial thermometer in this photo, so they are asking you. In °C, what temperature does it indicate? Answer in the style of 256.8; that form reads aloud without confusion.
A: 5
